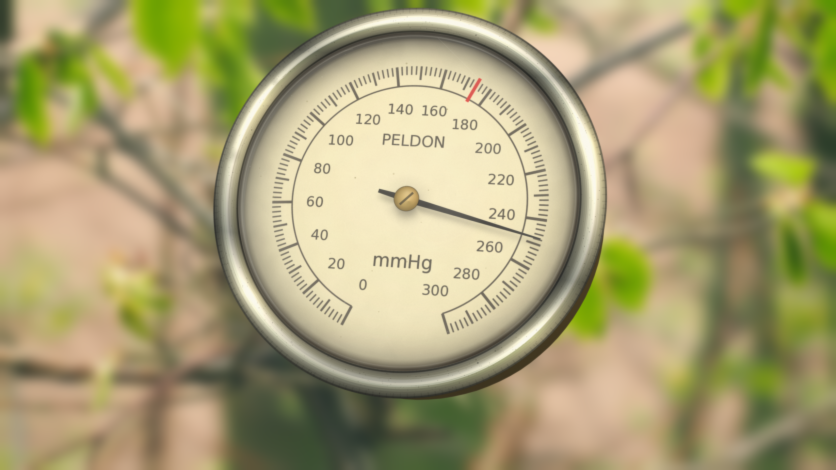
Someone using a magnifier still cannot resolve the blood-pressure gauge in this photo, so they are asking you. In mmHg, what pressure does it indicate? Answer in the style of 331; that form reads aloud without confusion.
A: 248
